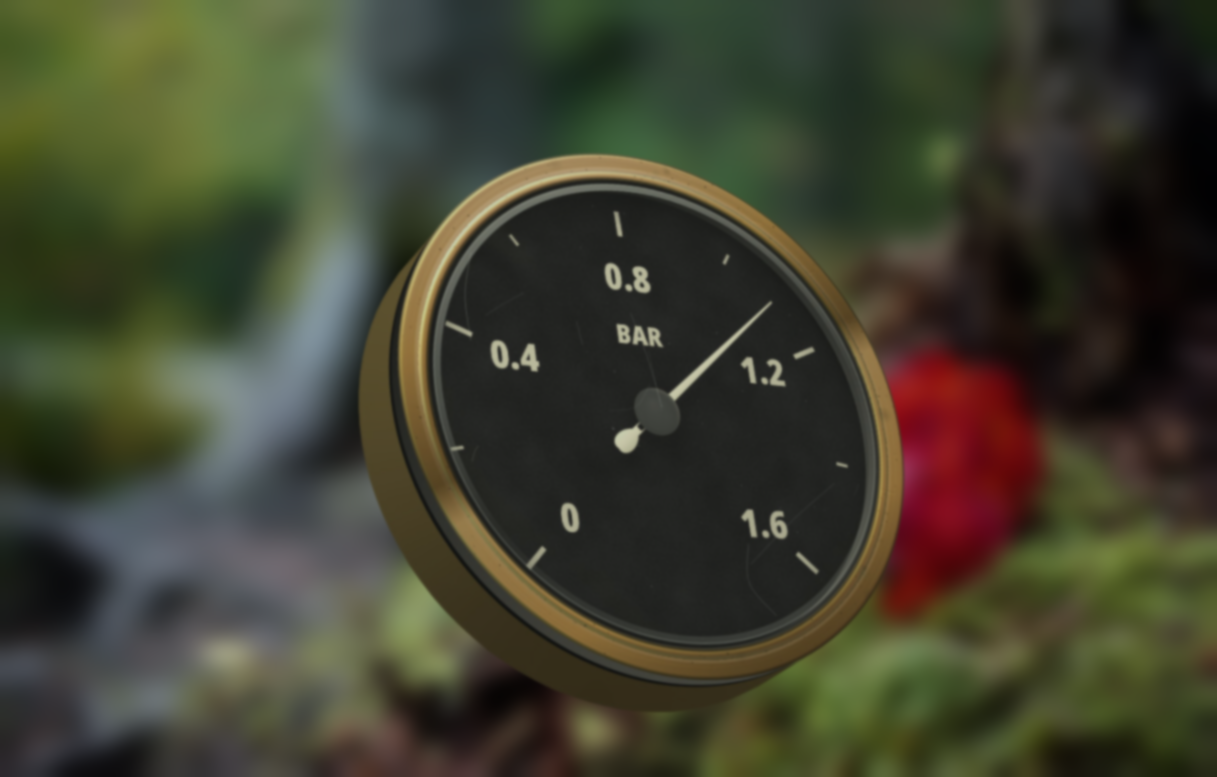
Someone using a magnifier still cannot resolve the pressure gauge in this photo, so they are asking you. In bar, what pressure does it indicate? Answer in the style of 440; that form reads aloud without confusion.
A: 1.1
